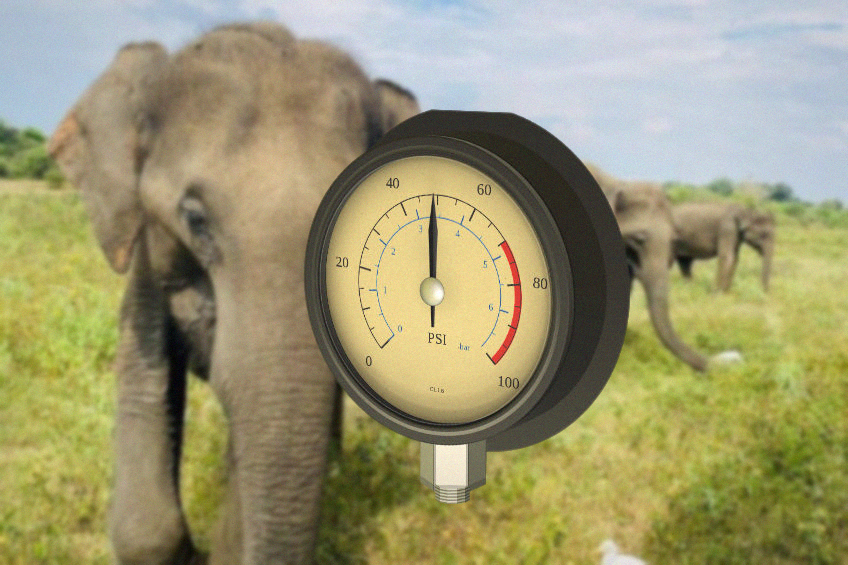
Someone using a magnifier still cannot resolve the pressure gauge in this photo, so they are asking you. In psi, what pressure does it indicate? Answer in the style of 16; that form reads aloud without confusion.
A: 50
